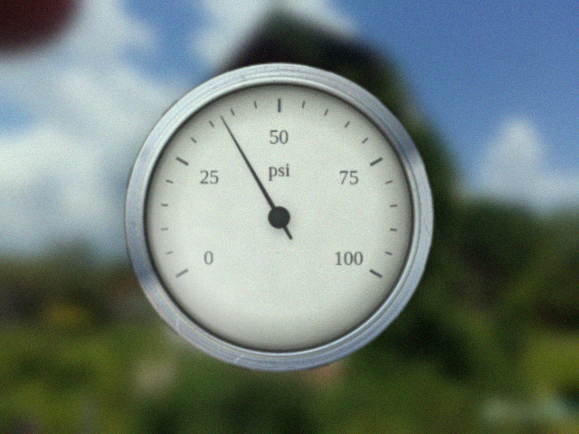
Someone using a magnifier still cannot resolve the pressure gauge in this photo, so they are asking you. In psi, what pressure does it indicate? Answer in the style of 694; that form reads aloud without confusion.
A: 37.5
